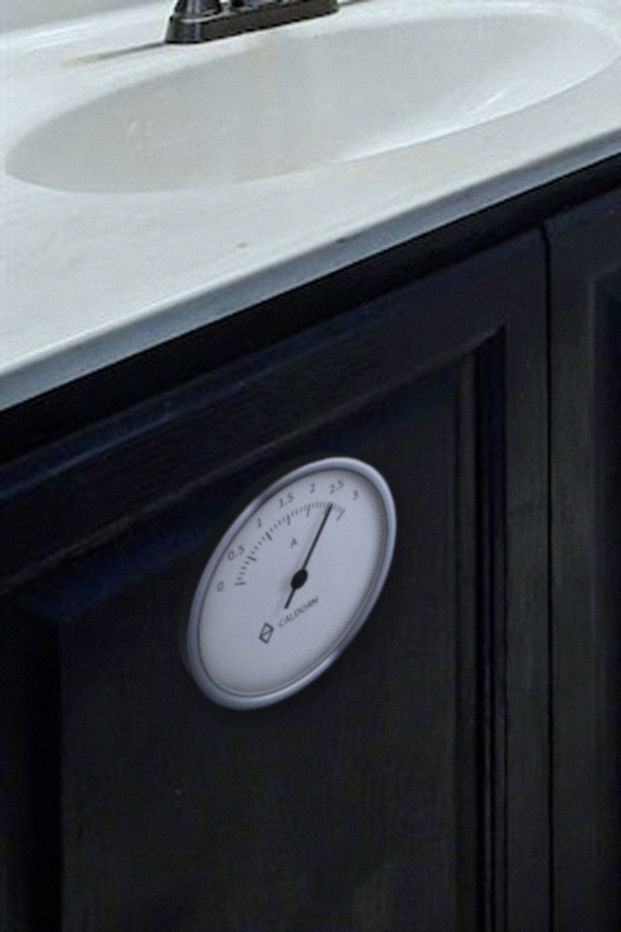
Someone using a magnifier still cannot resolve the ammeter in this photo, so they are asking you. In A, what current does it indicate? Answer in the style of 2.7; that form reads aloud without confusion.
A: 2.5
